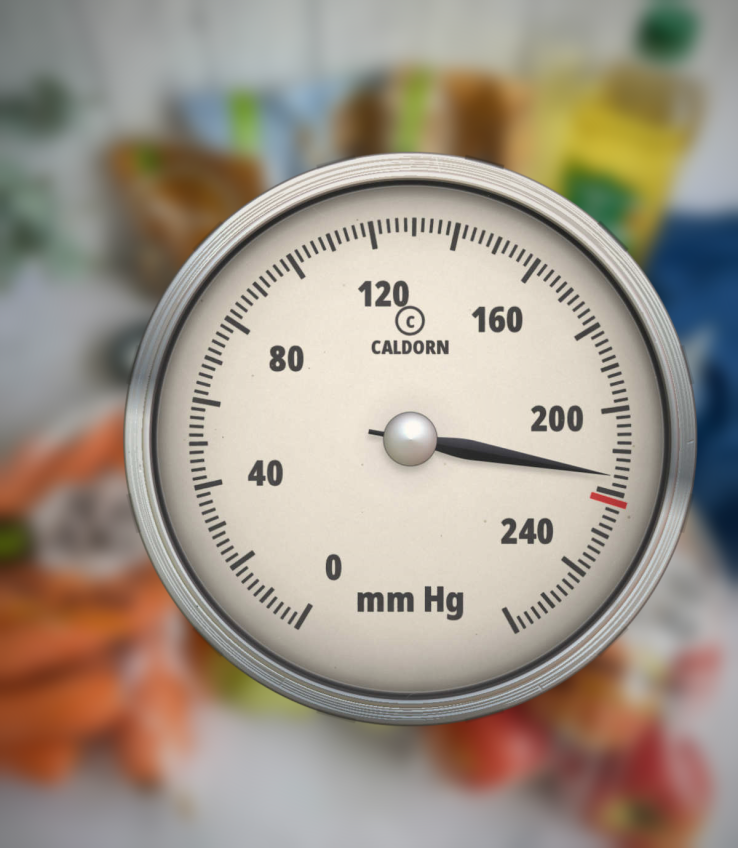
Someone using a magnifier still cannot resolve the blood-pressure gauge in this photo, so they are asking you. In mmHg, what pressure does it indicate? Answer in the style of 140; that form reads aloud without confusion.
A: 216
